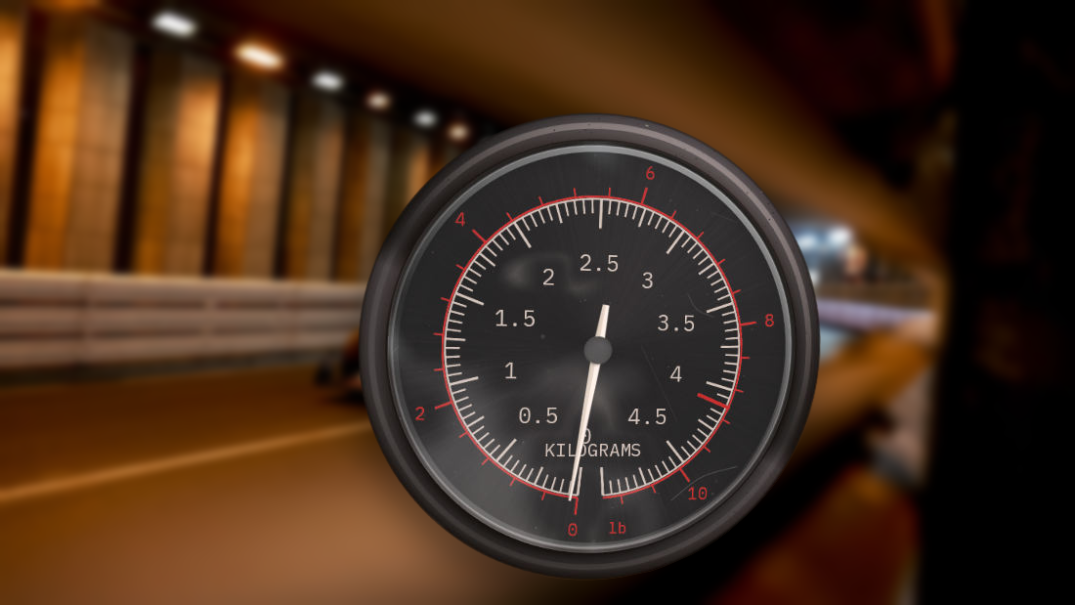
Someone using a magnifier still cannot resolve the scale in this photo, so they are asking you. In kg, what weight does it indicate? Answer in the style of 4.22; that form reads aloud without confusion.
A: 0.05
